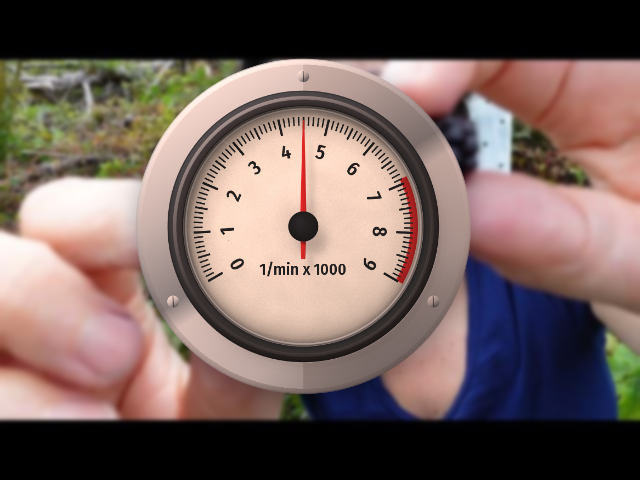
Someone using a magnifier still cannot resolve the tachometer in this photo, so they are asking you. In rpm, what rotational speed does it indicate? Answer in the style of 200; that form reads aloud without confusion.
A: 4500
